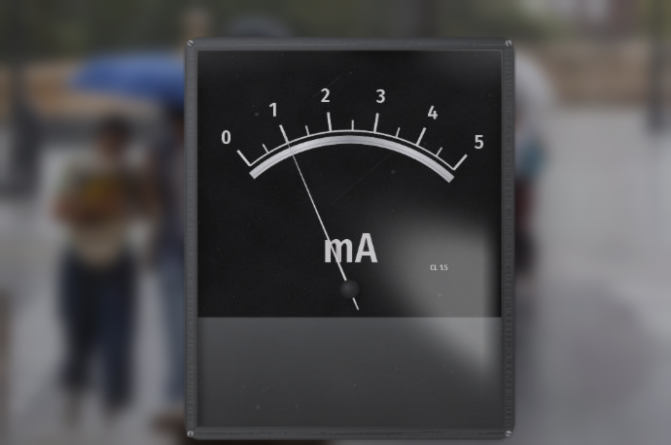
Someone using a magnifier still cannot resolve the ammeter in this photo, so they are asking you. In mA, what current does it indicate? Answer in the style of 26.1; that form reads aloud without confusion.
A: 1
